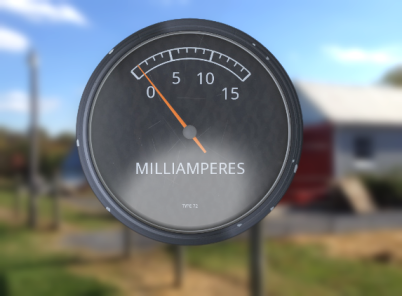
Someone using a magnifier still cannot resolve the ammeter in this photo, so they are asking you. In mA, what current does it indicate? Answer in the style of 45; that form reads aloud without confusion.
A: 1
